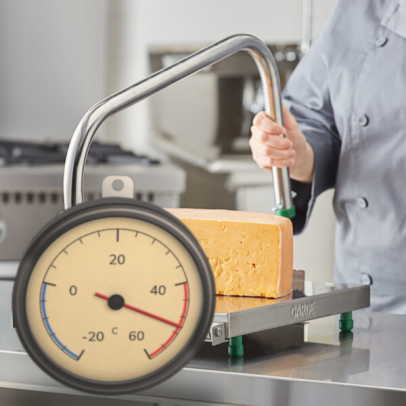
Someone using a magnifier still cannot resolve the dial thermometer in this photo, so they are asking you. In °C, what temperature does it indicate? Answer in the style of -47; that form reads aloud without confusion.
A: 50
